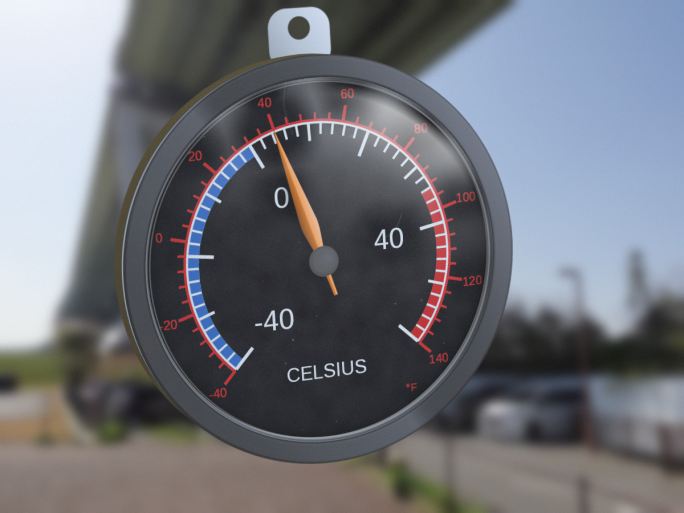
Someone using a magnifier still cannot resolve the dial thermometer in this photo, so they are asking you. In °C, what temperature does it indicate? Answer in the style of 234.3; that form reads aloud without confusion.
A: 4
